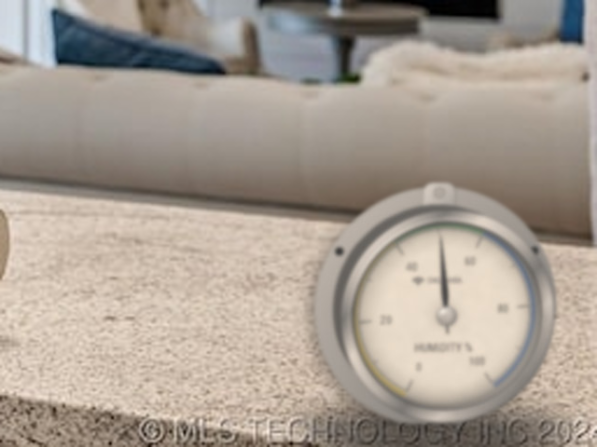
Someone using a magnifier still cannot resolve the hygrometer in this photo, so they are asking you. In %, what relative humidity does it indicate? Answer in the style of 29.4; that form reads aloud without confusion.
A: 50
